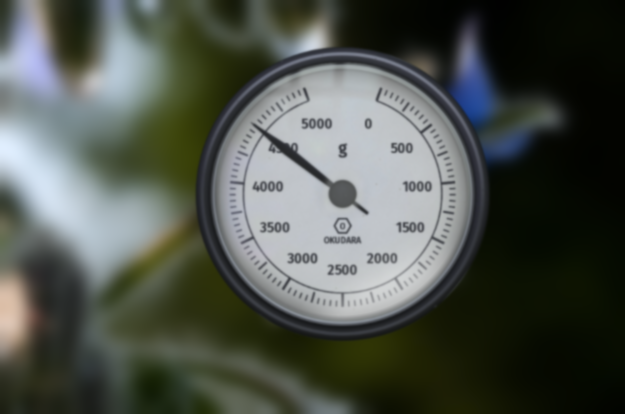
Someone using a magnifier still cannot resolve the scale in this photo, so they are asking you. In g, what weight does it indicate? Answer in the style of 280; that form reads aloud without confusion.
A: 4500
